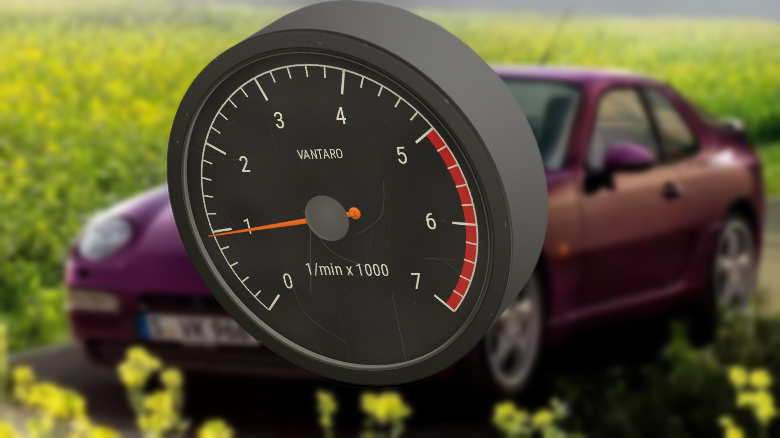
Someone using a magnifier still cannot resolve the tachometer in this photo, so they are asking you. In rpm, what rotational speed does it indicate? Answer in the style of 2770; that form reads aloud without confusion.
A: 1000
